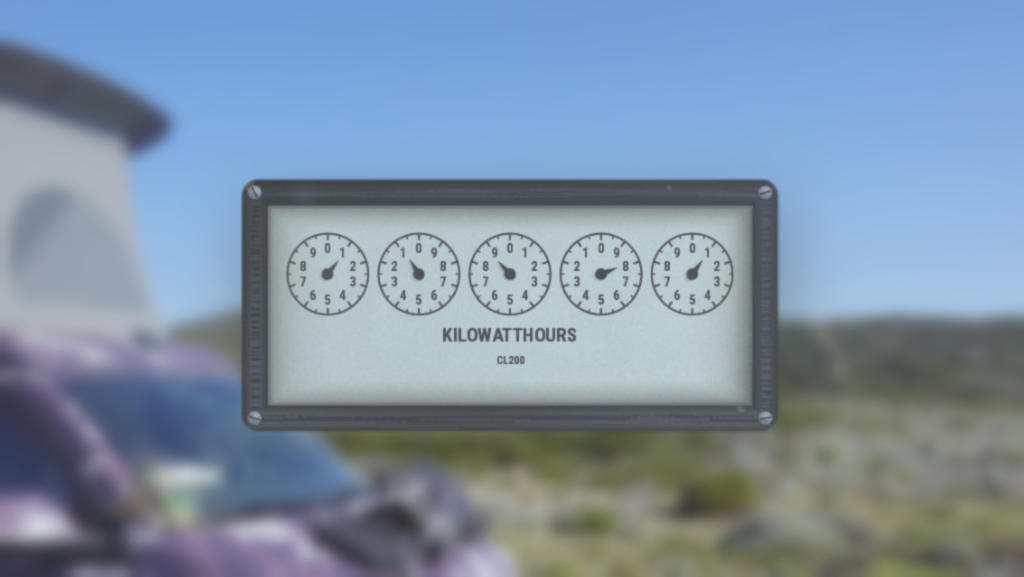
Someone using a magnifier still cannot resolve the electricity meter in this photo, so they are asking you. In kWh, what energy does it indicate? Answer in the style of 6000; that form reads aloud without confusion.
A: 10881
